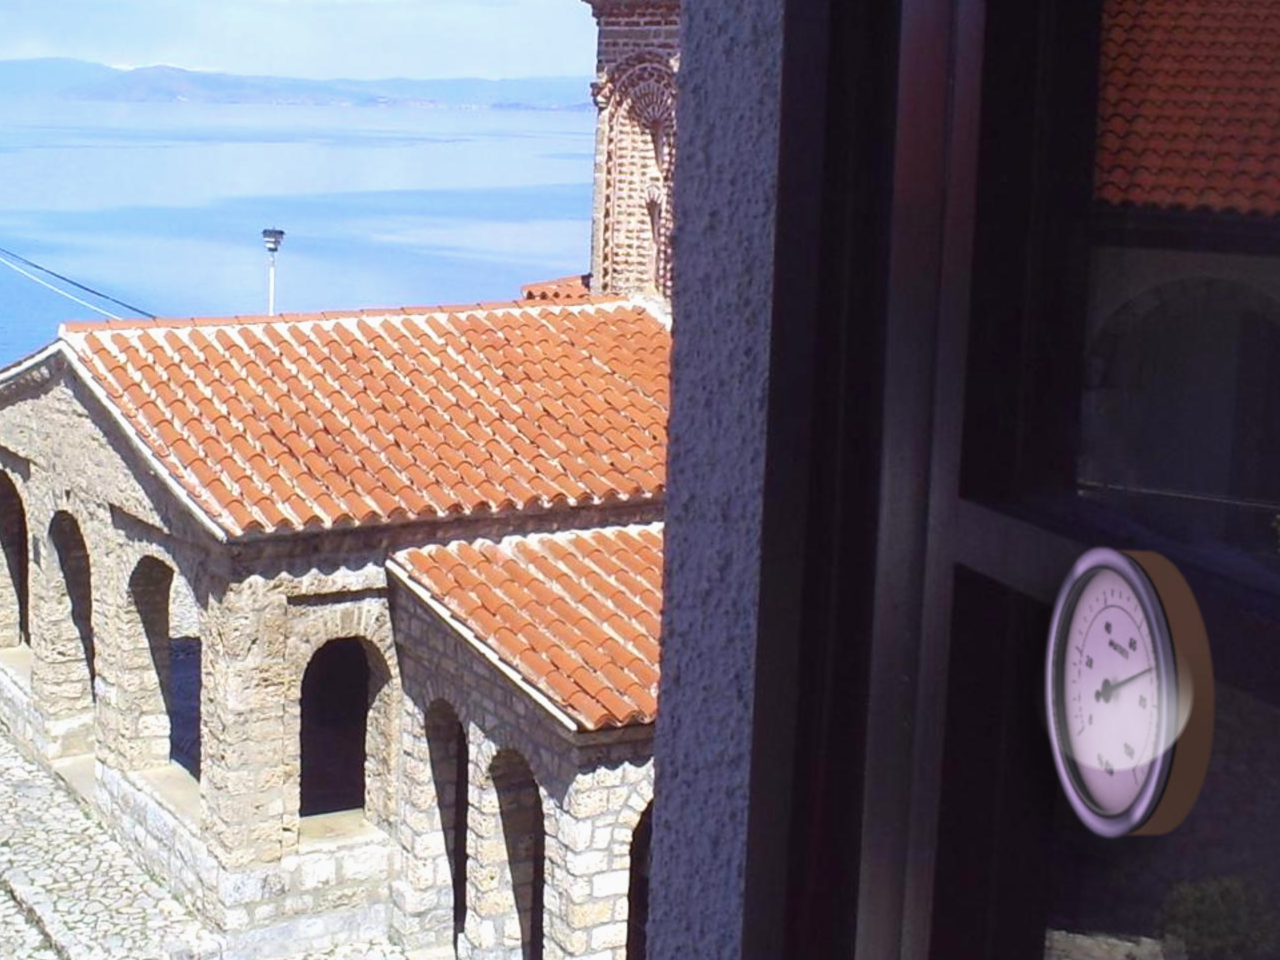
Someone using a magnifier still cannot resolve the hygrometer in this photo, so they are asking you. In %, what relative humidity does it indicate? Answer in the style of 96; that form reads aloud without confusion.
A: 72
